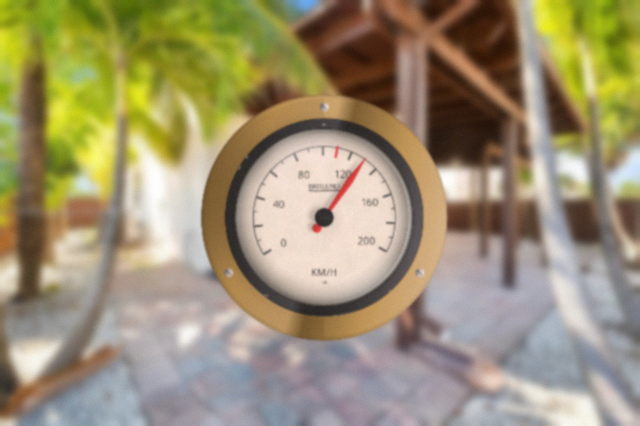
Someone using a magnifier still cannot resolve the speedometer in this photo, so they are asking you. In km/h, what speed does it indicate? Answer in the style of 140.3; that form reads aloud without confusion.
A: 130
